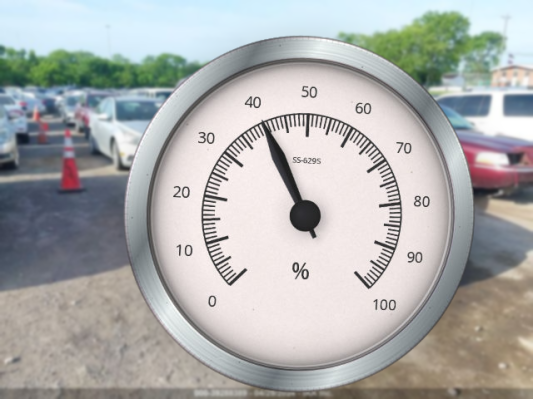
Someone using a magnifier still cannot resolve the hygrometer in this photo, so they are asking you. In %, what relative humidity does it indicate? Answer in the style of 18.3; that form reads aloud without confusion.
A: 40
